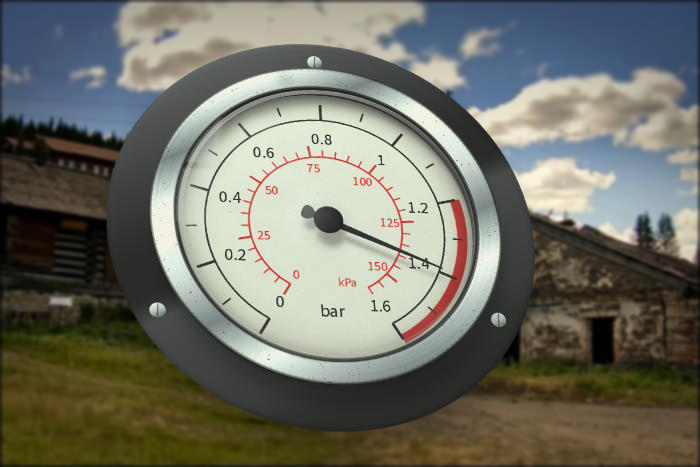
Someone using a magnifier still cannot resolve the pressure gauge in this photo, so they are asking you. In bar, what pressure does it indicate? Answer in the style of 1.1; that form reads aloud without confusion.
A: 1.4
